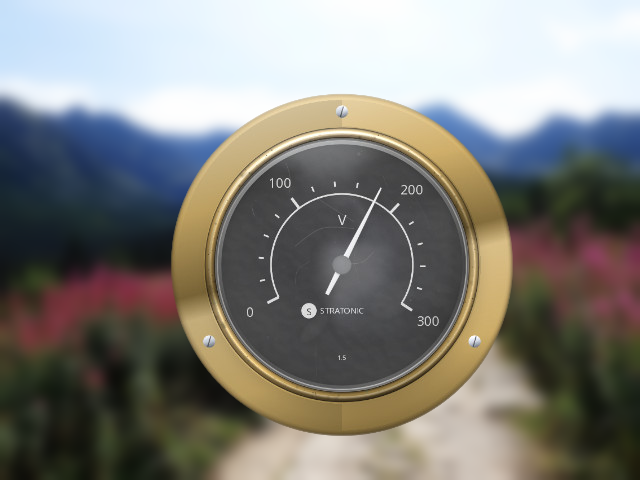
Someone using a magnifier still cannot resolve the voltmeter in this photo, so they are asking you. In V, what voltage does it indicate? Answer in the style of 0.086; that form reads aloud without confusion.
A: 180
